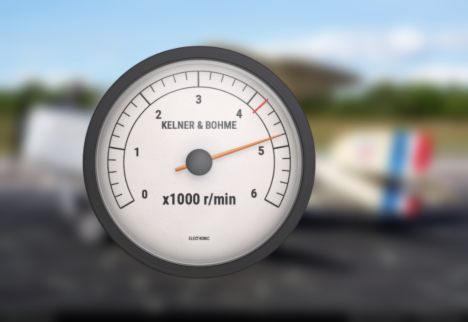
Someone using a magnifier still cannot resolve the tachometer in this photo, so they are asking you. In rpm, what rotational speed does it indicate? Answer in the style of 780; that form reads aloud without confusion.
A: 4800
